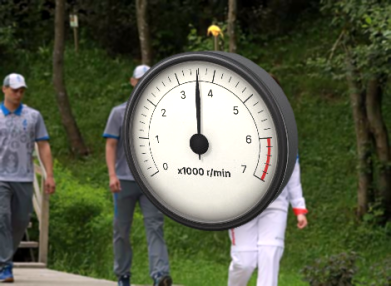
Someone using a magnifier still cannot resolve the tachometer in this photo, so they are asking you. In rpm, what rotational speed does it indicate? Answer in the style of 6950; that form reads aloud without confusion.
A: 3600
